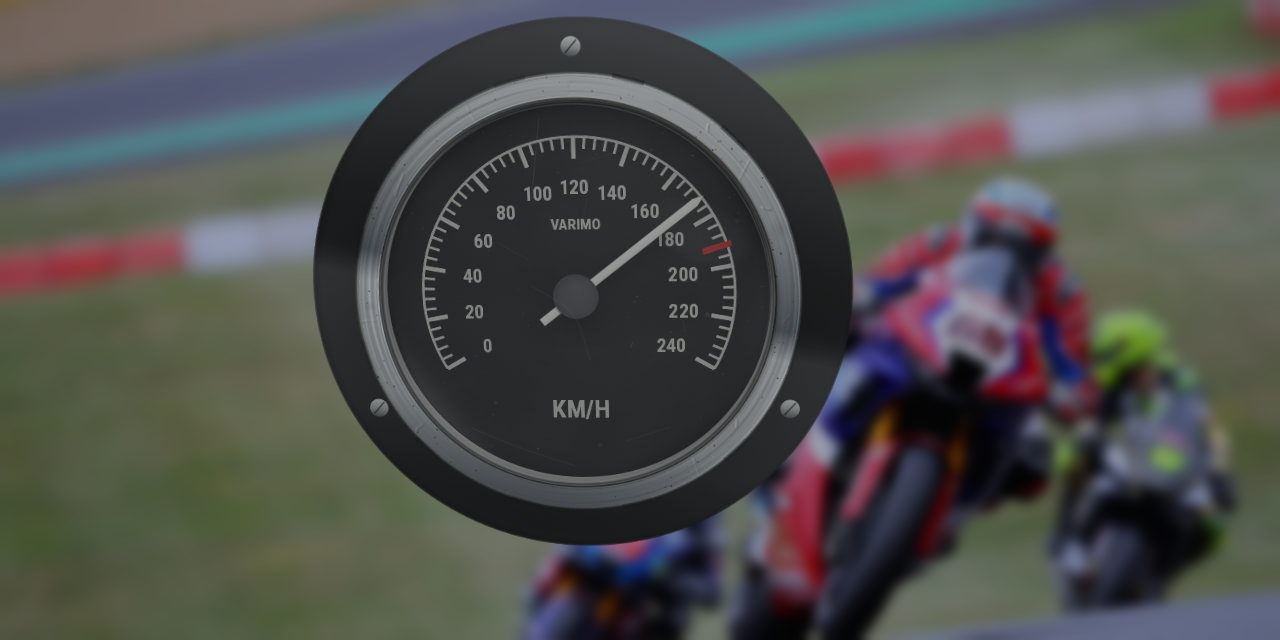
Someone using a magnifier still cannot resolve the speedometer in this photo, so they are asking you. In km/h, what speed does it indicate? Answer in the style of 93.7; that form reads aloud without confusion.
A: 172
